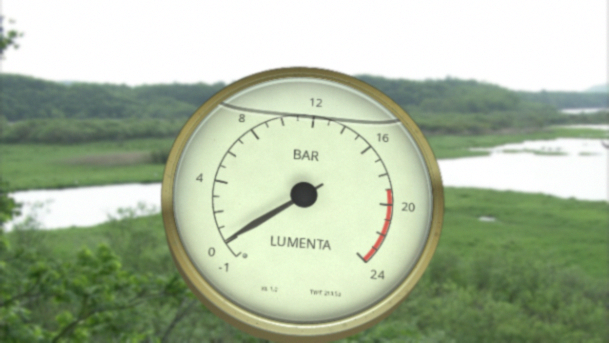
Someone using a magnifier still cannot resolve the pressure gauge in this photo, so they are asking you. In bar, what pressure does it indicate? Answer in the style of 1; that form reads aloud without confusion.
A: 0
